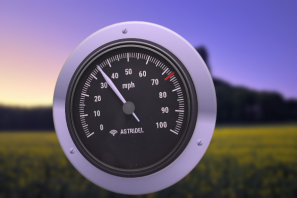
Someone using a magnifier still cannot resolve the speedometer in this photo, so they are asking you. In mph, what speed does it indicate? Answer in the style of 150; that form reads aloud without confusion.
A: 35
